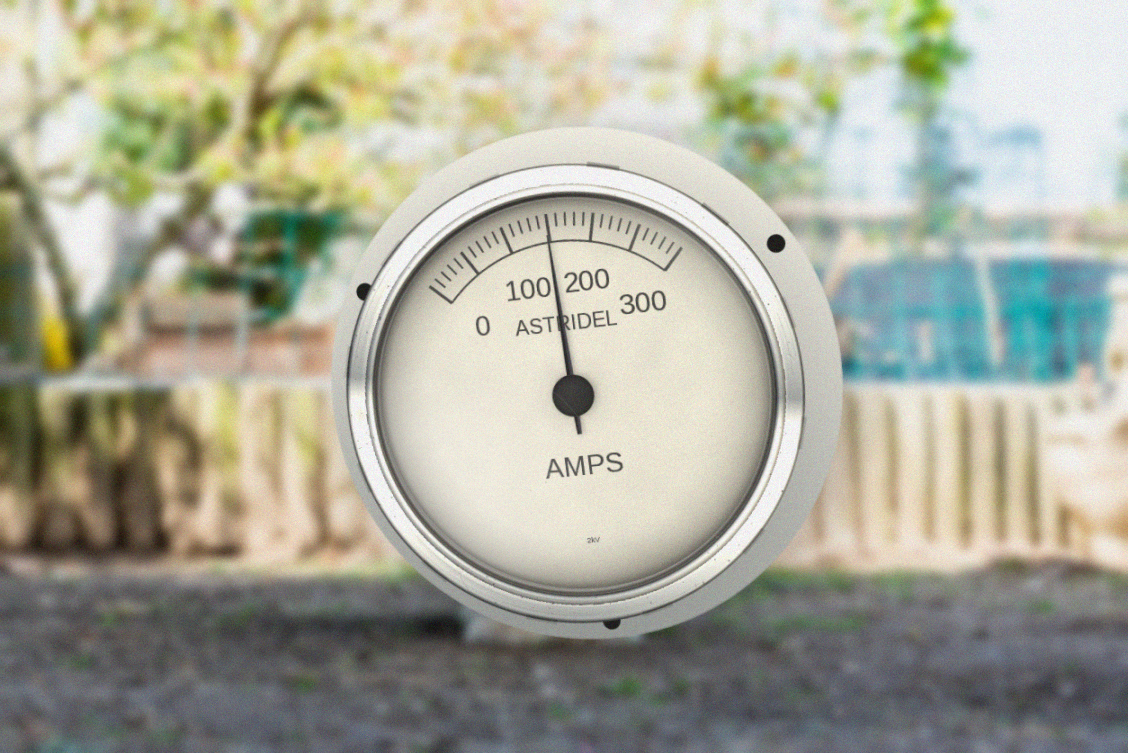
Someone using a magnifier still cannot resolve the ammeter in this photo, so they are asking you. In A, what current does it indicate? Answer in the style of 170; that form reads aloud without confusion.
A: 150
